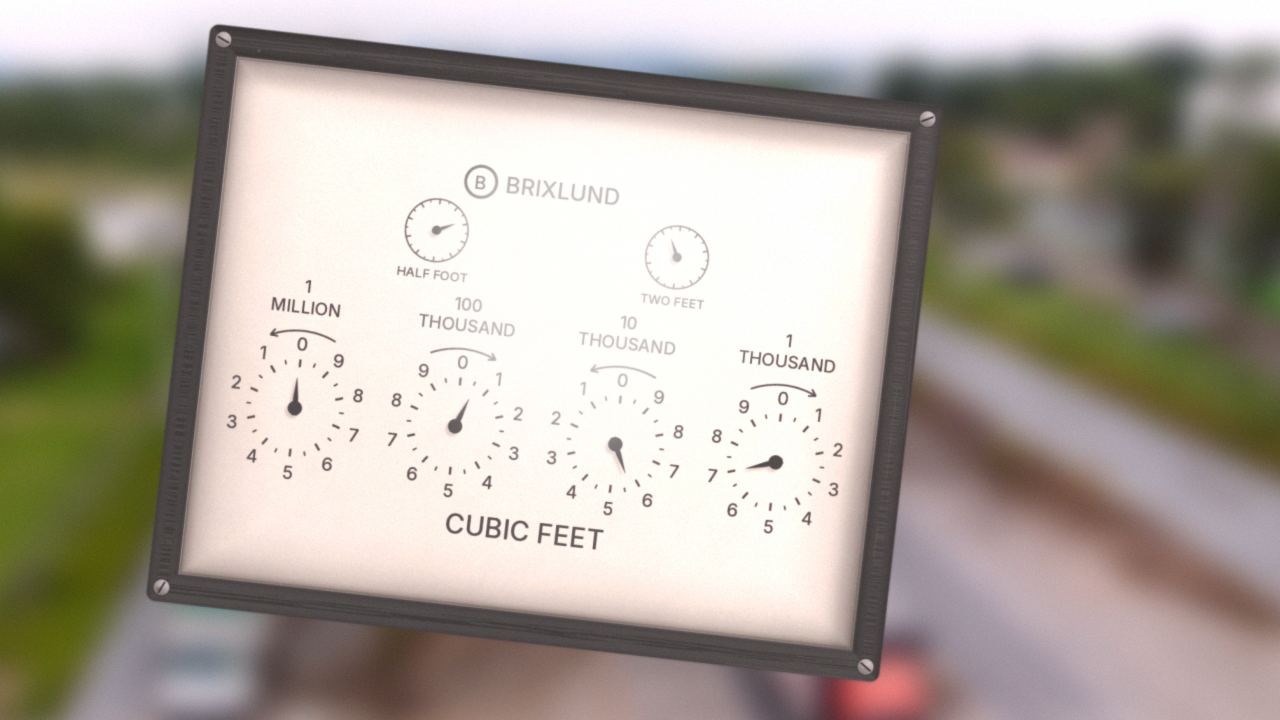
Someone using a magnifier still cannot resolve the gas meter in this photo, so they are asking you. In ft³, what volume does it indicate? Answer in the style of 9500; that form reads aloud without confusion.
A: 5700
